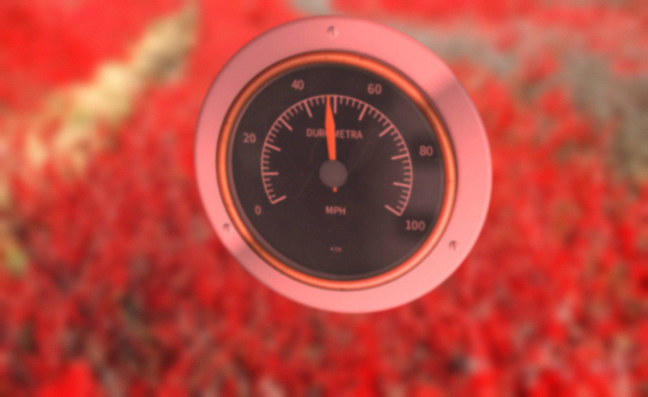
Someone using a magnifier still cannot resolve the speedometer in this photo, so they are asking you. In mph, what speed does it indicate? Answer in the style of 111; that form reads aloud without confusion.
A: 48
